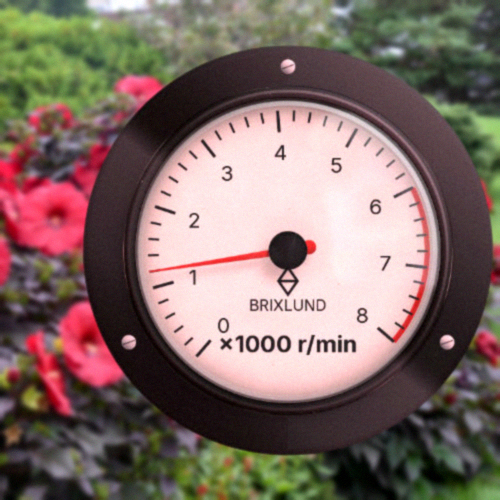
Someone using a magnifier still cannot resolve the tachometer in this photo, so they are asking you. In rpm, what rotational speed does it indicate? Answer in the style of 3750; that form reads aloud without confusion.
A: 1200
